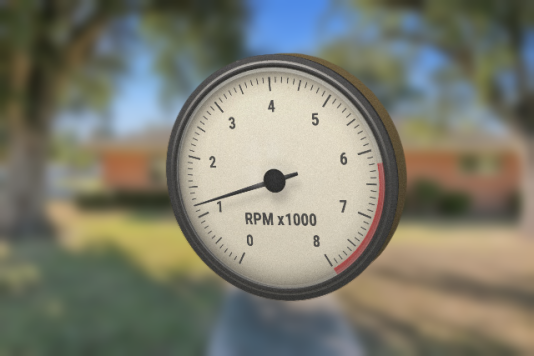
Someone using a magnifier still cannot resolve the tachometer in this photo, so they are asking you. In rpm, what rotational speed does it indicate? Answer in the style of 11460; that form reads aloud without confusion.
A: 1200
